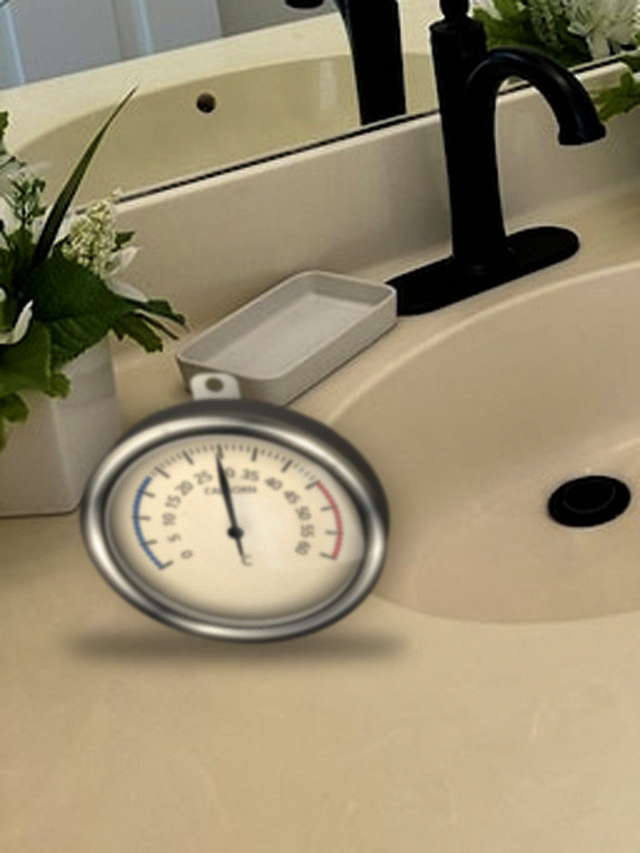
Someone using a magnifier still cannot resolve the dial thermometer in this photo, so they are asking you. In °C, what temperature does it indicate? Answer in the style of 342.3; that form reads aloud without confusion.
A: 30
